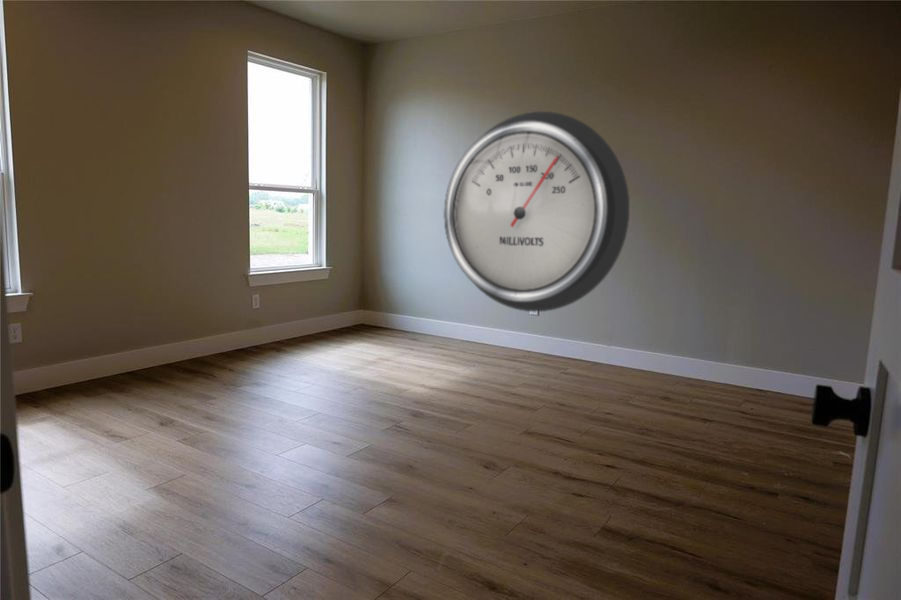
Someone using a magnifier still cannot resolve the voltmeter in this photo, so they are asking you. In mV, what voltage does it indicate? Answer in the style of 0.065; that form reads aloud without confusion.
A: 200
